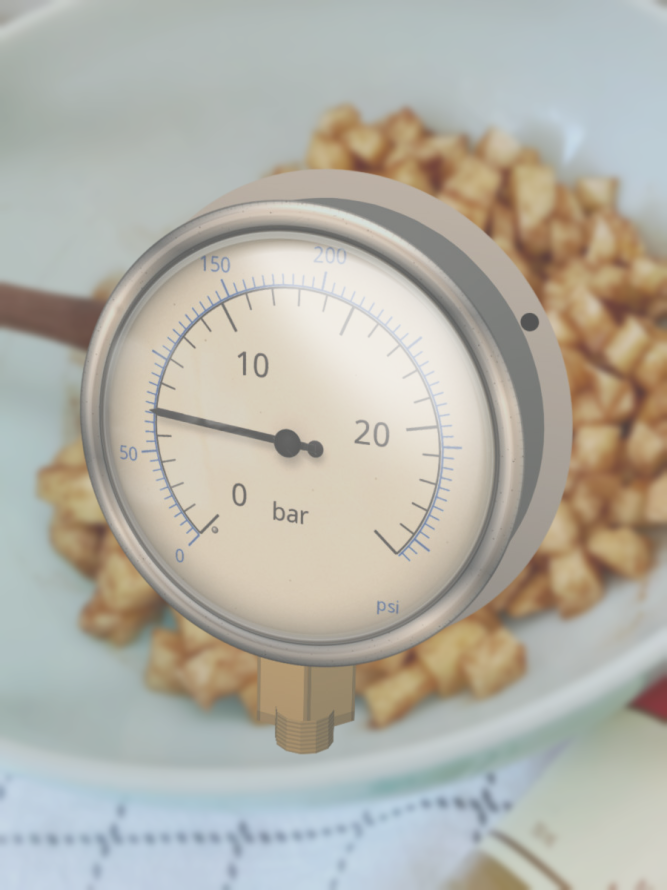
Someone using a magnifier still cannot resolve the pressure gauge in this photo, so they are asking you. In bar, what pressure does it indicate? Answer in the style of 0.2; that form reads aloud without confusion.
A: 5
